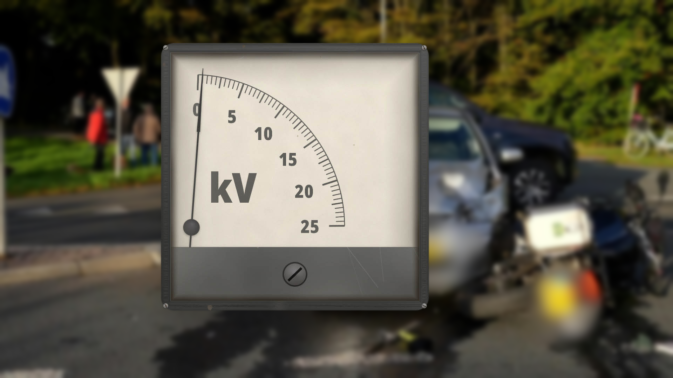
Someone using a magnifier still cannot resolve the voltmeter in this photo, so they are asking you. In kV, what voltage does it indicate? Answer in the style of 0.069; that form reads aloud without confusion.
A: 0.5
